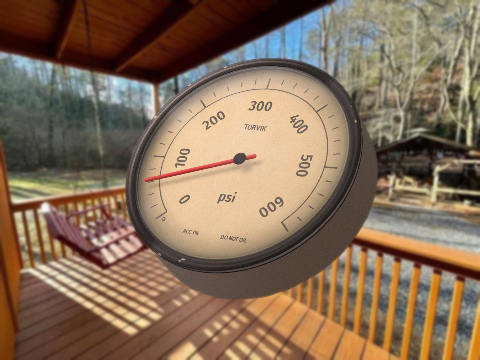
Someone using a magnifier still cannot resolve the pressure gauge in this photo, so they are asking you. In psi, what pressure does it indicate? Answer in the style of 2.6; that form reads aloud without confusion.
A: 60
